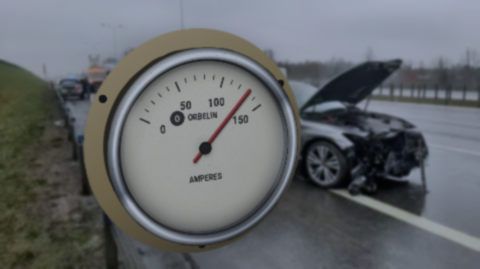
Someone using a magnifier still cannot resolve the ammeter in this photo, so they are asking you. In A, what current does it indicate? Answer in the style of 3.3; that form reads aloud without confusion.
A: 130
